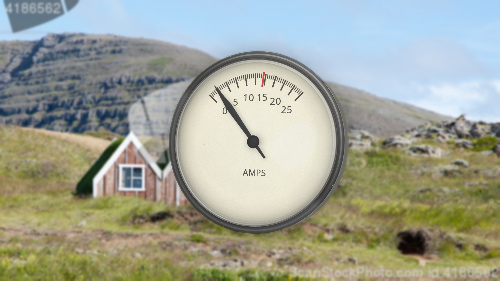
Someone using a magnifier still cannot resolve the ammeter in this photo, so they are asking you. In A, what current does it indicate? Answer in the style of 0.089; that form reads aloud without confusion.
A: 2.5
